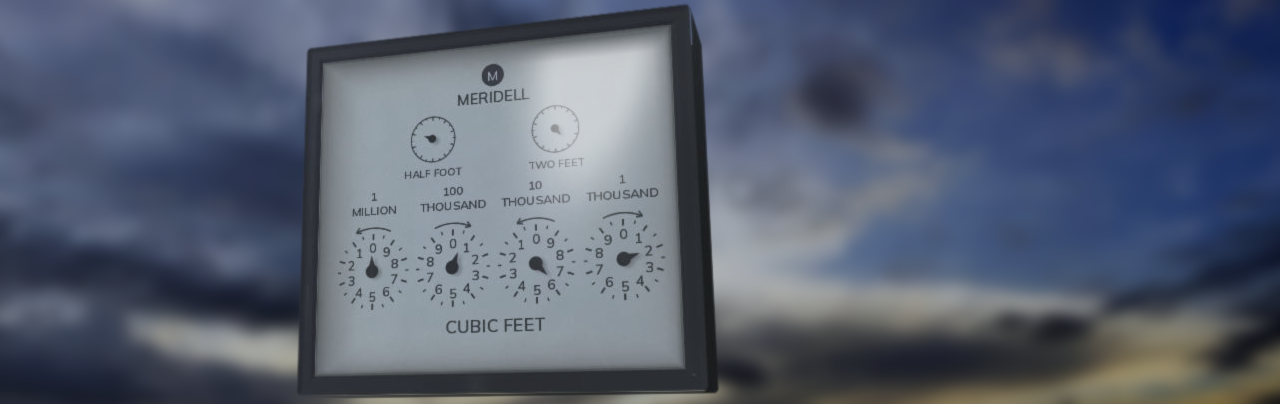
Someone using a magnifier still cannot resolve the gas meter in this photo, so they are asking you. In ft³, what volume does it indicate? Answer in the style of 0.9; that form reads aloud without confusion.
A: 6200
